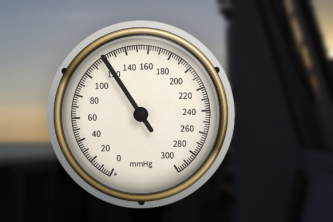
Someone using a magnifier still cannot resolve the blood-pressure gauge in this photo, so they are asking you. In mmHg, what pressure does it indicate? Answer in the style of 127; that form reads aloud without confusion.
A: 120
